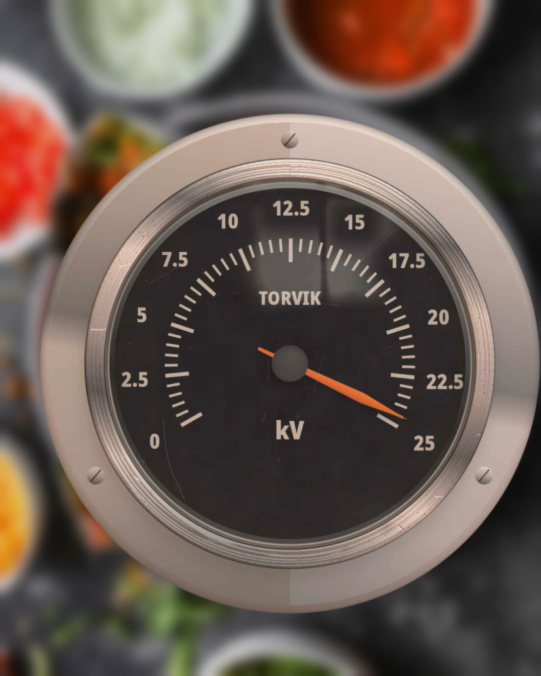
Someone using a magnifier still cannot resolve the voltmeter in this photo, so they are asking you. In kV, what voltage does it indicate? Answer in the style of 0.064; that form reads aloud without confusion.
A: 24.5
